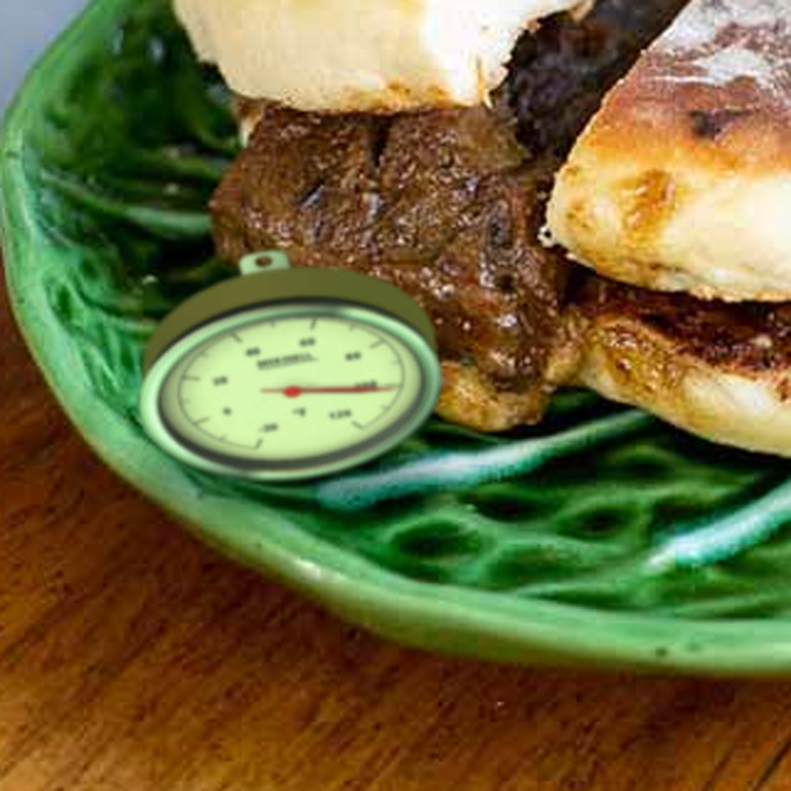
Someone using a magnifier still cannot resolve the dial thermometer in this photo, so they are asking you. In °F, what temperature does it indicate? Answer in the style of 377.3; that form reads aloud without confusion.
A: 100
